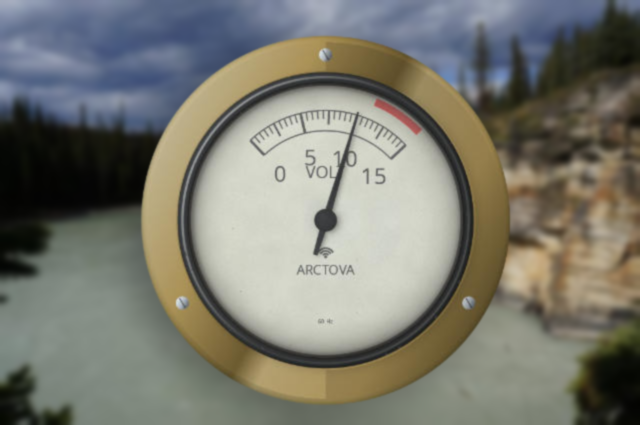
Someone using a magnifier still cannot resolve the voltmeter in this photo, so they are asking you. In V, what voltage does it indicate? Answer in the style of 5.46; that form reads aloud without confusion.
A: 10
